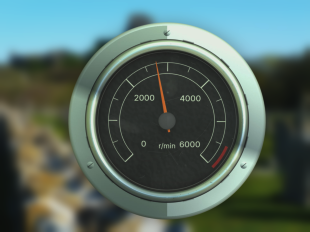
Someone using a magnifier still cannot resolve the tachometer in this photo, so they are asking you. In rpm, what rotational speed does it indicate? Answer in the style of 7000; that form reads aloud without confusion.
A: 2750
